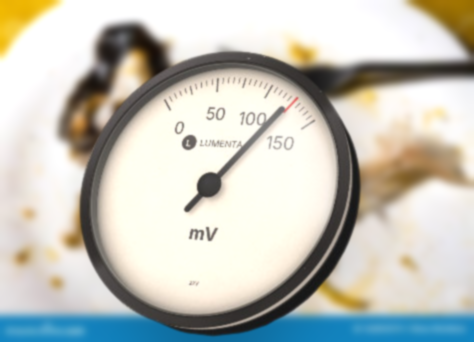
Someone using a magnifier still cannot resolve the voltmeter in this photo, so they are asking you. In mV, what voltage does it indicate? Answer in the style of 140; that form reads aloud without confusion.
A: 125
